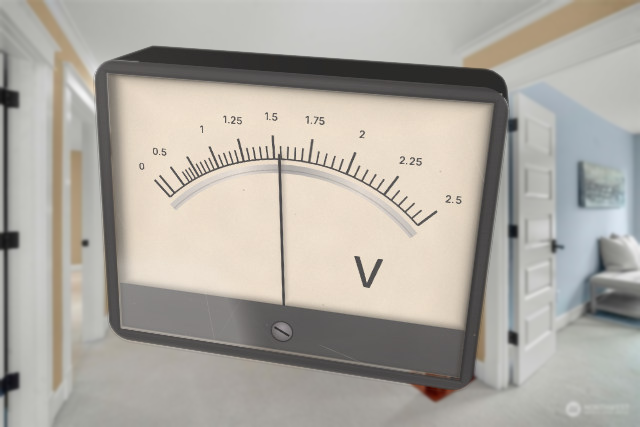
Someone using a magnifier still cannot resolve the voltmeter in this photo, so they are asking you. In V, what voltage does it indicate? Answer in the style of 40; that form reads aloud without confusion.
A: 1.55
